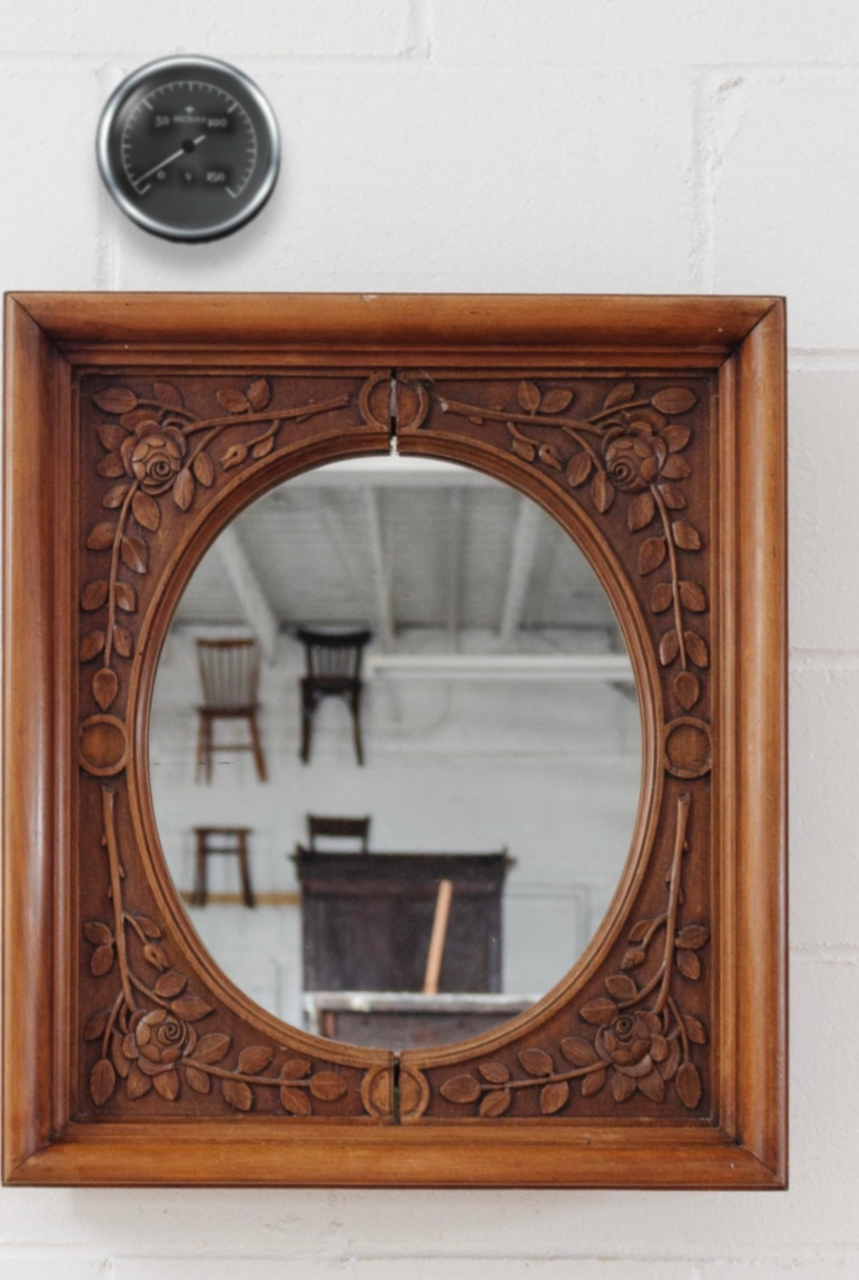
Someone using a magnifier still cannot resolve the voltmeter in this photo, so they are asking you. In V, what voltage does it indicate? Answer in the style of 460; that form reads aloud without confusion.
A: 5
